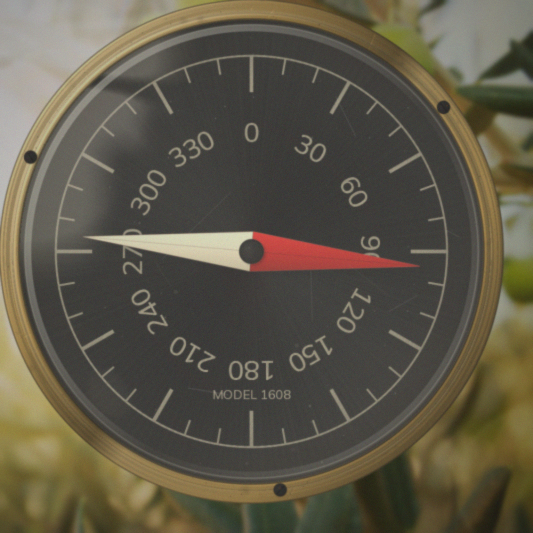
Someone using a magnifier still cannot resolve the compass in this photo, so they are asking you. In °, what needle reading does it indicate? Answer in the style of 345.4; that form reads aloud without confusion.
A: 95
